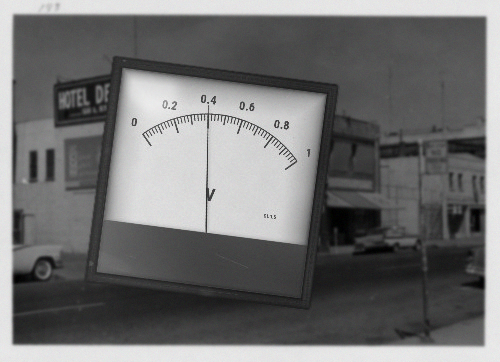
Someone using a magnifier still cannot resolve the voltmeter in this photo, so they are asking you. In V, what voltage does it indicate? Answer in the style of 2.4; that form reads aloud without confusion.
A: 0.4
